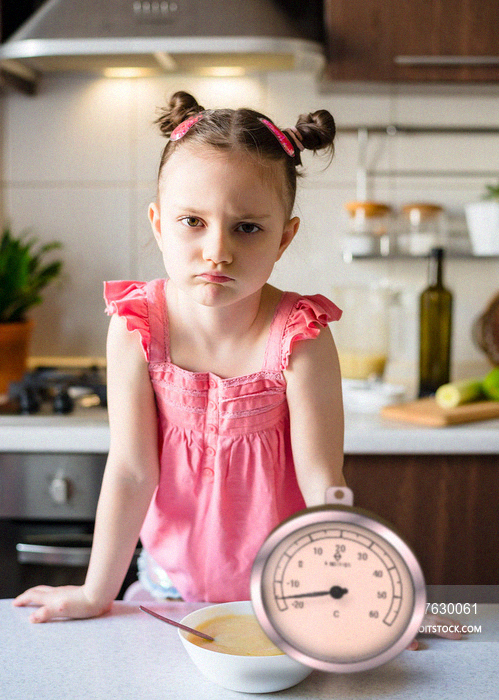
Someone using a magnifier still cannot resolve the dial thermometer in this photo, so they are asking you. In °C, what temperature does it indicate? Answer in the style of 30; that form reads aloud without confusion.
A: -15
